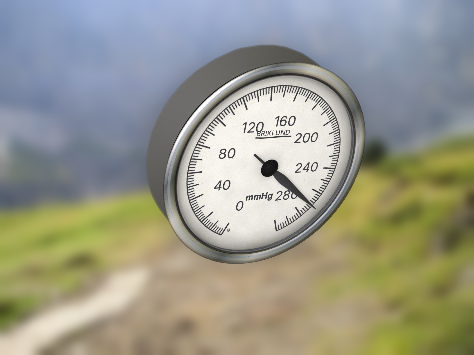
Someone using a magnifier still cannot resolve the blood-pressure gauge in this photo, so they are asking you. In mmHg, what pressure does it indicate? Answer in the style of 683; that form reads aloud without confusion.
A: 270
